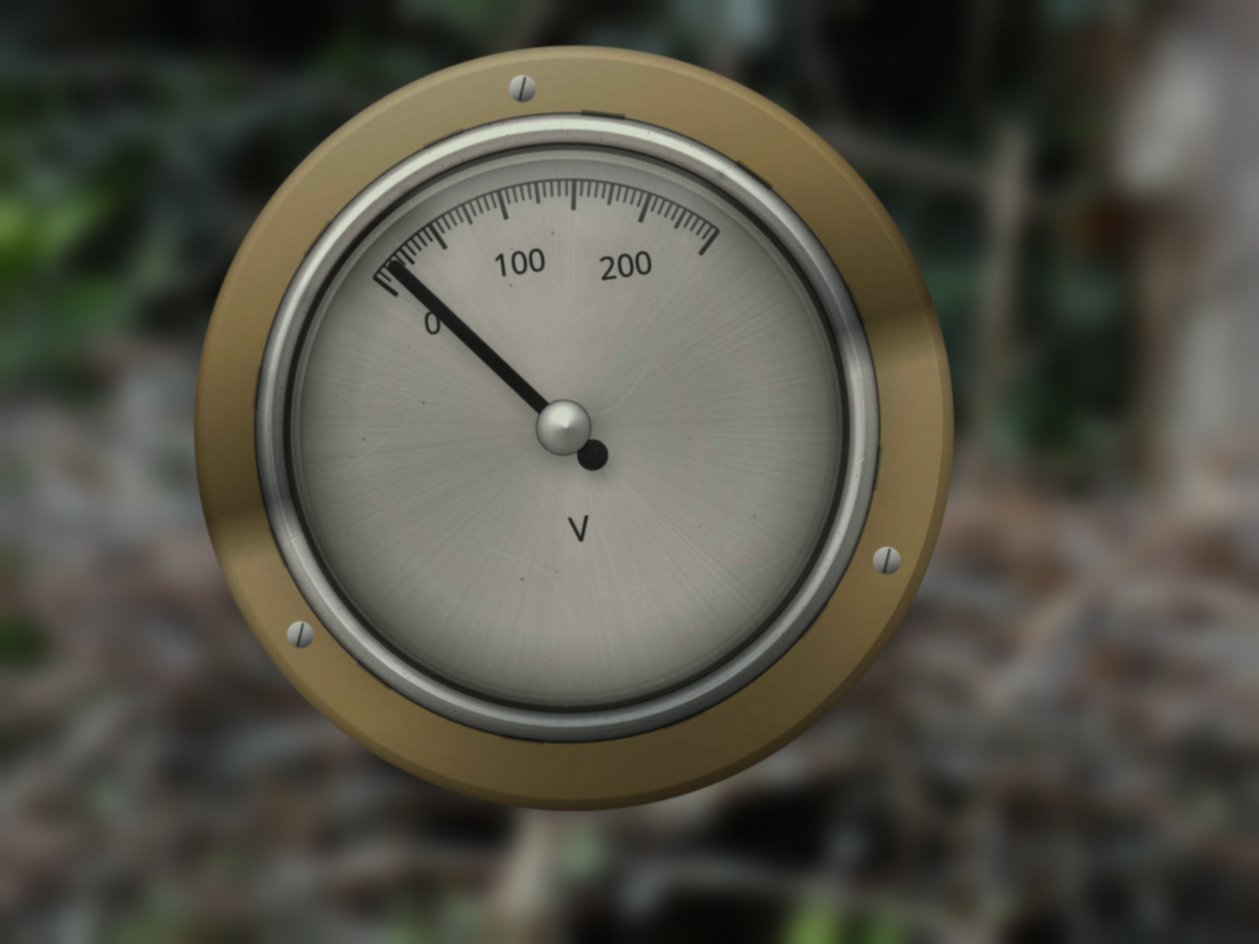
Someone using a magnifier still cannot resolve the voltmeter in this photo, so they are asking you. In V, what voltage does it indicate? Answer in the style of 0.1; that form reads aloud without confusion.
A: 15
